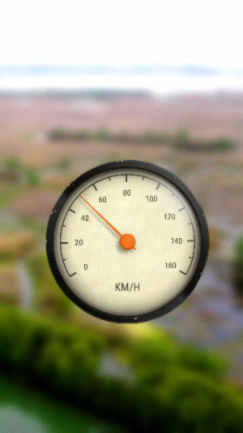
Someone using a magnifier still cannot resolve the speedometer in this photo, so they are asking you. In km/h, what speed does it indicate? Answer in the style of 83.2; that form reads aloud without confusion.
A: 50
